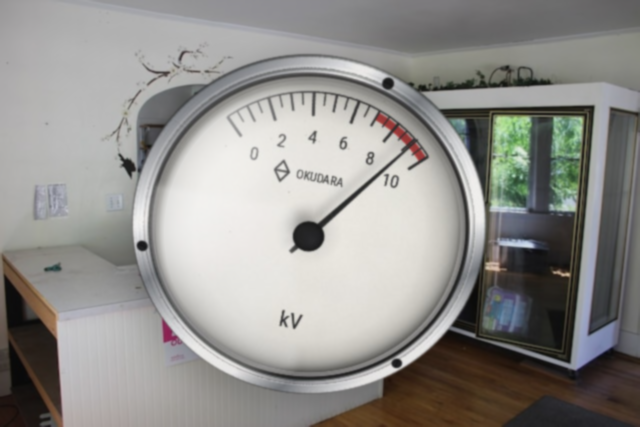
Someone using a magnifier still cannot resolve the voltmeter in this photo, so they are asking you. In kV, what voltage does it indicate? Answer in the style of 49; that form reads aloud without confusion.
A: 9
